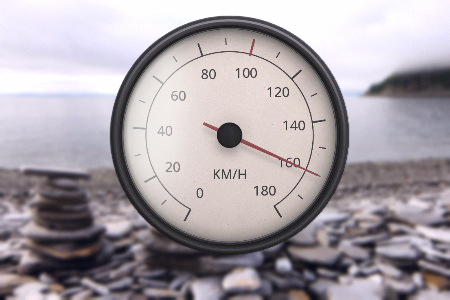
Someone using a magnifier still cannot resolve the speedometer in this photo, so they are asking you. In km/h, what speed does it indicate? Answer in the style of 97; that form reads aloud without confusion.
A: 160
